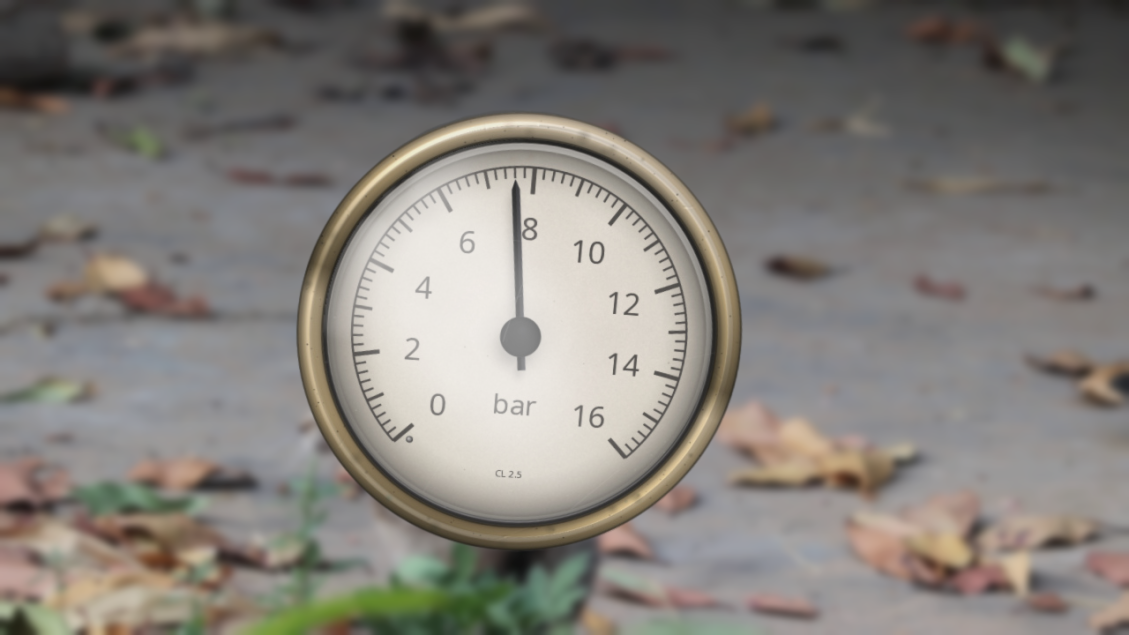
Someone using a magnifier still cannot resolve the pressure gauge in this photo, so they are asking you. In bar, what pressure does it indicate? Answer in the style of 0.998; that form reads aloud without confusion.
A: 7.6
